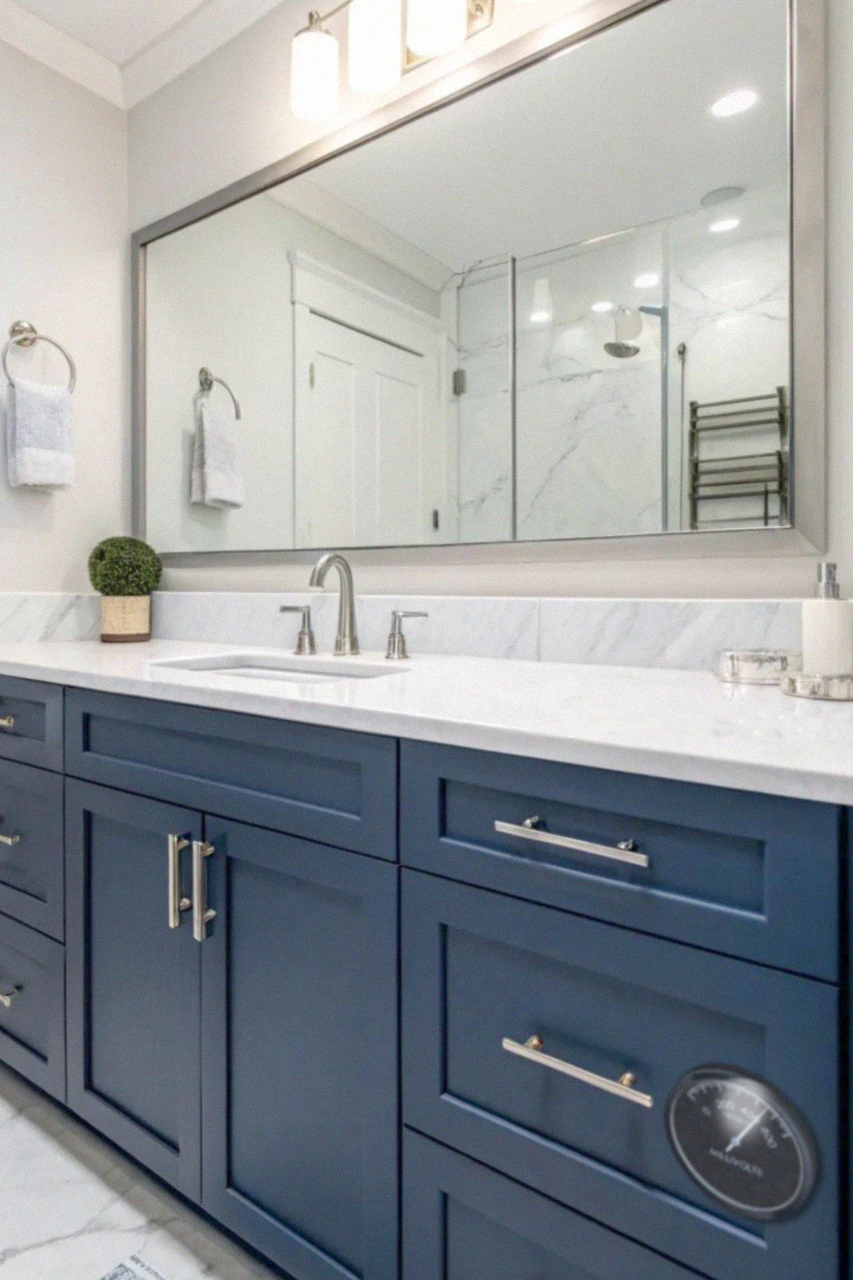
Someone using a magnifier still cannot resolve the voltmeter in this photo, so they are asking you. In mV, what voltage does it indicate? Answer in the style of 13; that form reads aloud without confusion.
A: 450
